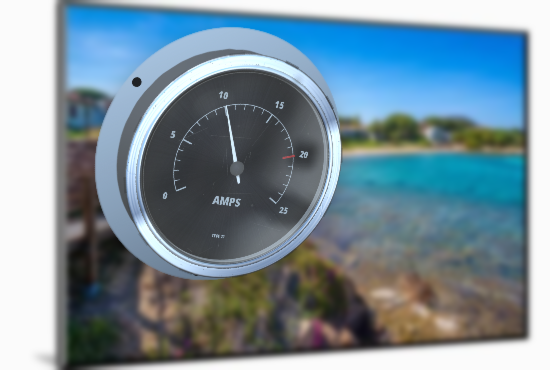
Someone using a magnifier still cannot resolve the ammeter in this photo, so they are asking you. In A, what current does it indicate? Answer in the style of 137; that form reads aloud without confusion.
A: 10
